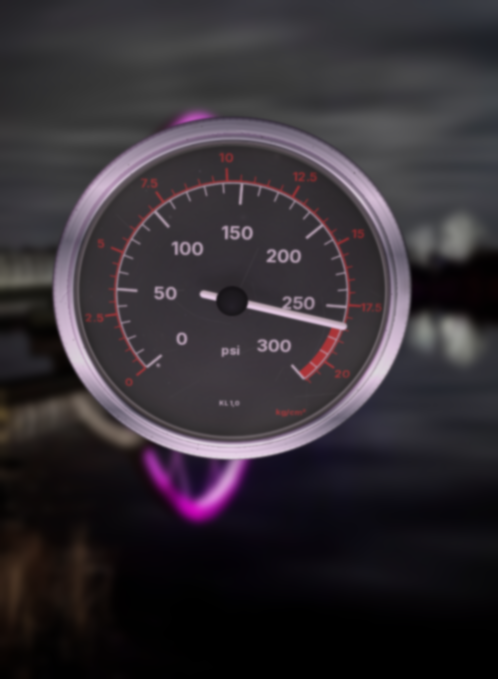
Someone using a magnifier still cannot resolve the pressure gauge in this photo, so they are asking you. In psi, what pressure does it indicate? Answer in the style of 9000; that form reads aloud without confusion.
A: 260
